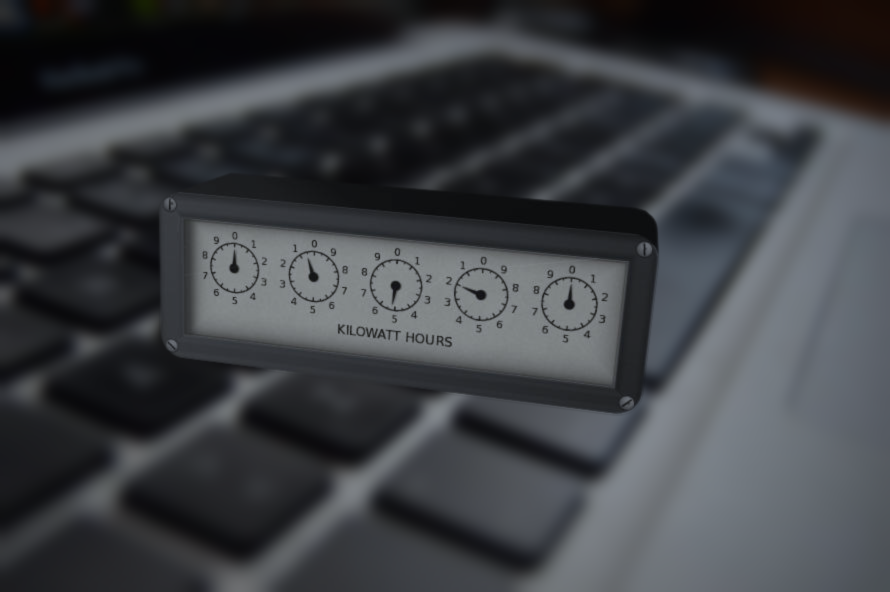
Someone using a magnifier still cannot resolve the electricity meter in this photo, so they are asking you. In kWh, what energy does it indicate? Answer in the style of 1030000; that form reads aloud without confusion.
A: 520
